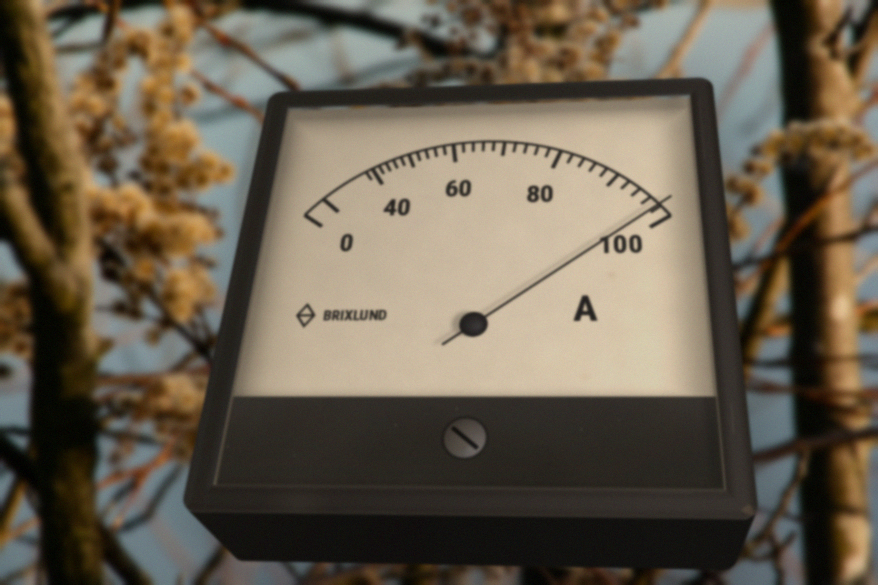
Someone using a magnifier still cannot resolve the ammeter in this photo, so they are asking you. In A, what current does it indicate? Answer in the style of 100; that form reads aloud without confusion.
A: 98
